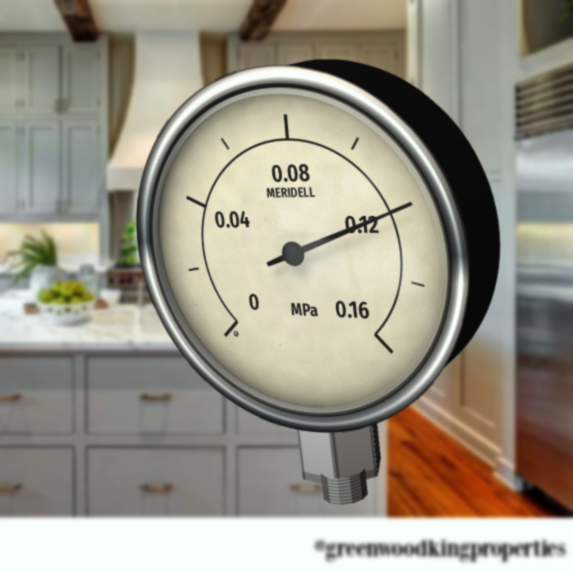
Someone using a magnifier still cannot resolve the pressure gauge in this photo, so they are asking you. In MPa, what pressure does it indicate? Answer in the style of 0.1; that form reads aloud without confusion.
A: 0.12
